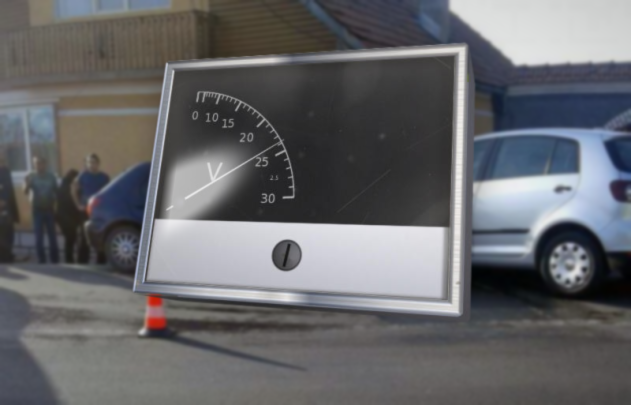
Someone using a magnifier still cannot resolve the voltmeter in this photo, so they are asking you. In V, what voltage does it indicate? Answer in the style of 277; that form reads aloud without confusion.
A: 24
